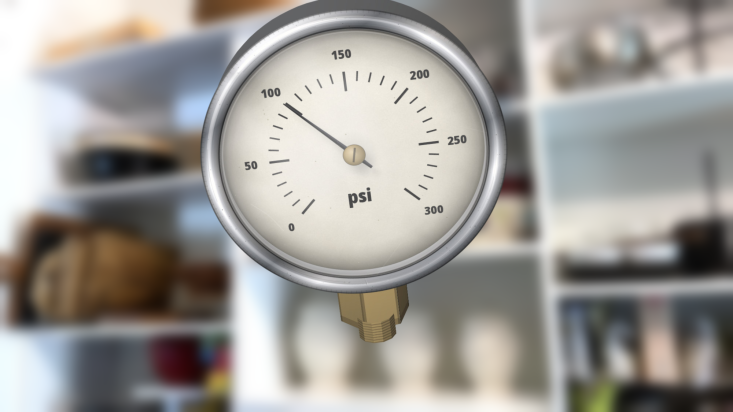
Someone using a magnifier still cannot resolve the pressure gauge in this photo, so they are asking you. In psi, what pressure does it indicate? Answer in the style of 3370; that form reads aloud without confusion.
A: 100
